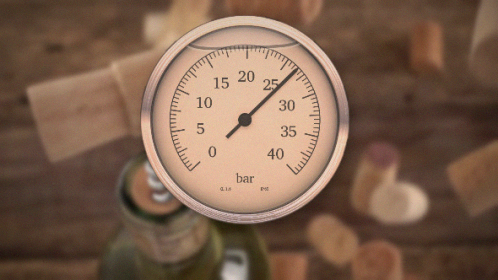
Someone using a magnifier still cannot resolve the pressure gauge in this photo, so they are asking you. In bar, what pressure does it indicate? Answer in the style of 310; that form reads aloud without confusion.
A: 26.5
